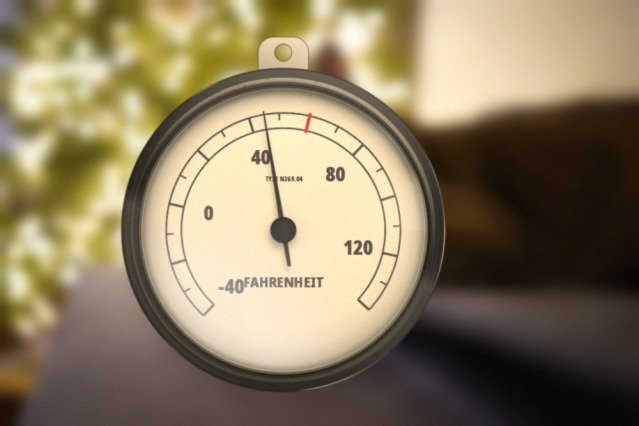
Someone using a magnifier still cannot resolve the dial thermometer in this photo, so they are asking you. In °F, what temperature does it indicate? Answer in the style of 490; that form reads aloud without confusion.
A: 45
